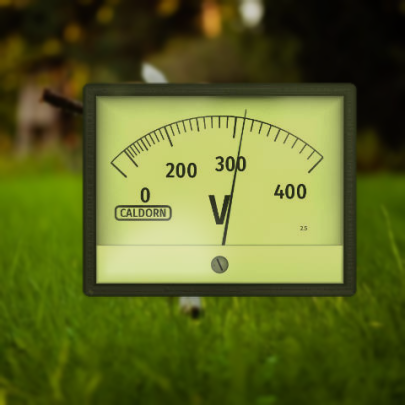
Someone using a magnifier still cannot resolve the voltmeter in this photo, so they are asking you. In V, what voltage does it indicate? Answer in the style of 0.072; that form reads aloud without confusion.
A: 310
